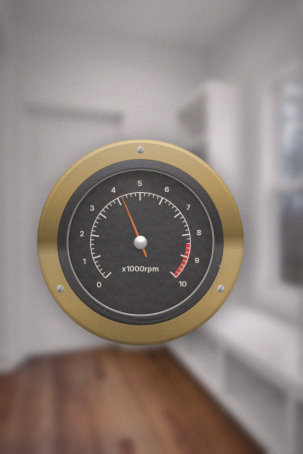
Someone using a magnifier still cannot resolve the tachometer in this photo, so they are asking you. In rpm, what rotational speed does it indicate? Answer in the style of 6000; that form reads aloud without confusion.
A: 4200
